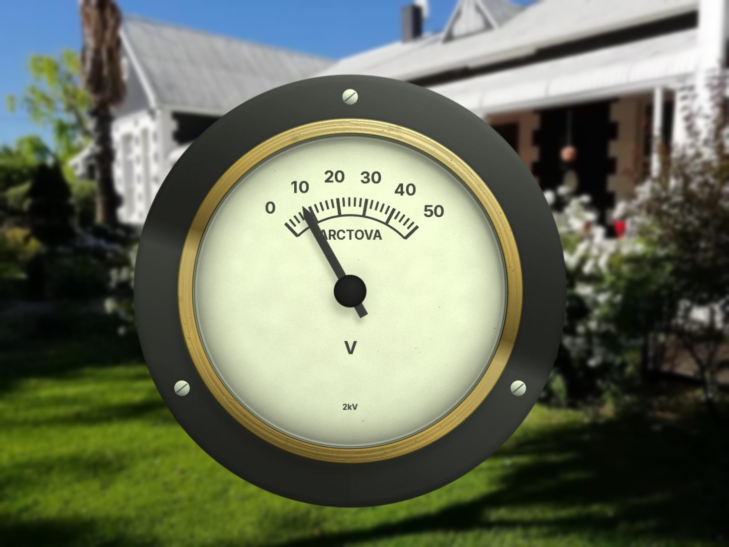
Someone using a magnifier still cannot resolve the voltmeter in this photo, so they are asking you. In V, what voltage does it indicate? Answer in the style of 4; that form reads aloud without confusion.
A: 8
